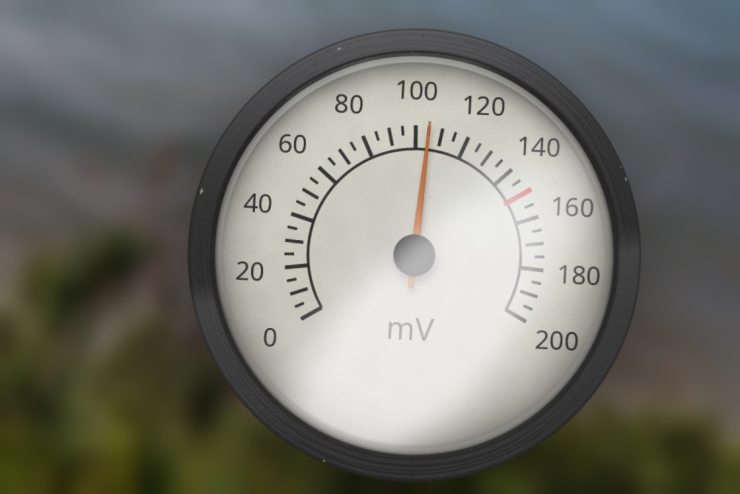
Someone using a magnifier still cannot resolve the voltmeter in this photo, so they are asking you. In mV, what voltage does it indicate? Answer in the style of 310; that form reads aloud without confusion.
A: 105
